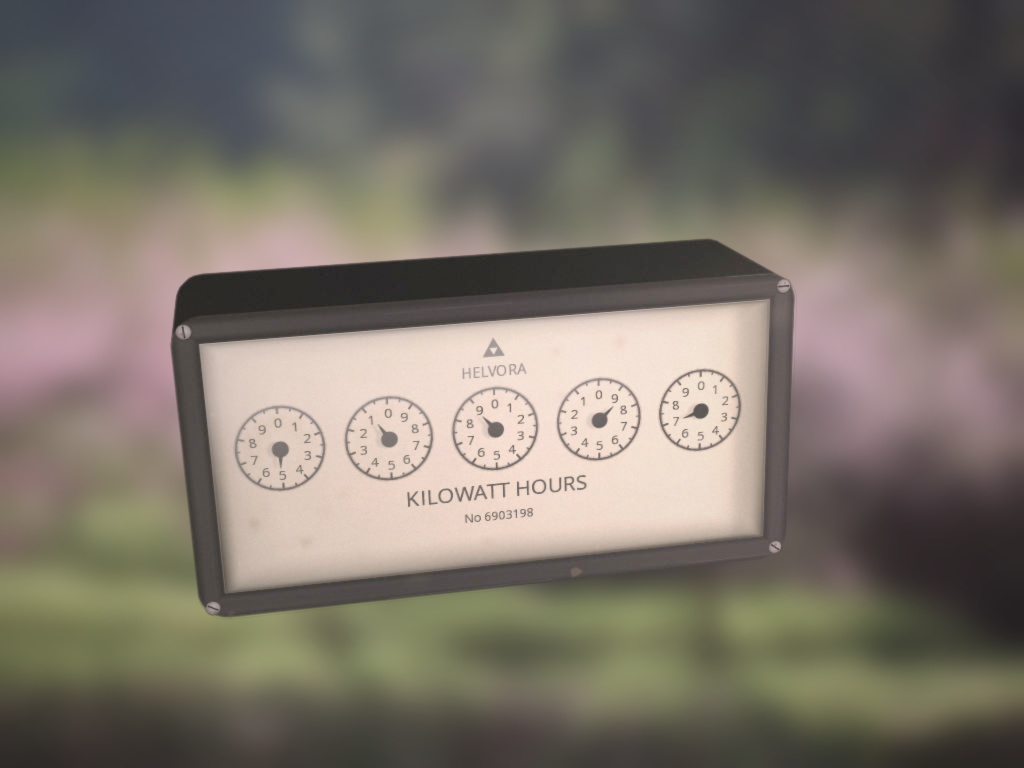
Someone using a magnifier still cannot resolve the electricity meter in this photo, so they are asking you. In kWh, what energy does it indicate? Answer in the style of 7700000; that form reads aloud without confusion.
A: 50887
